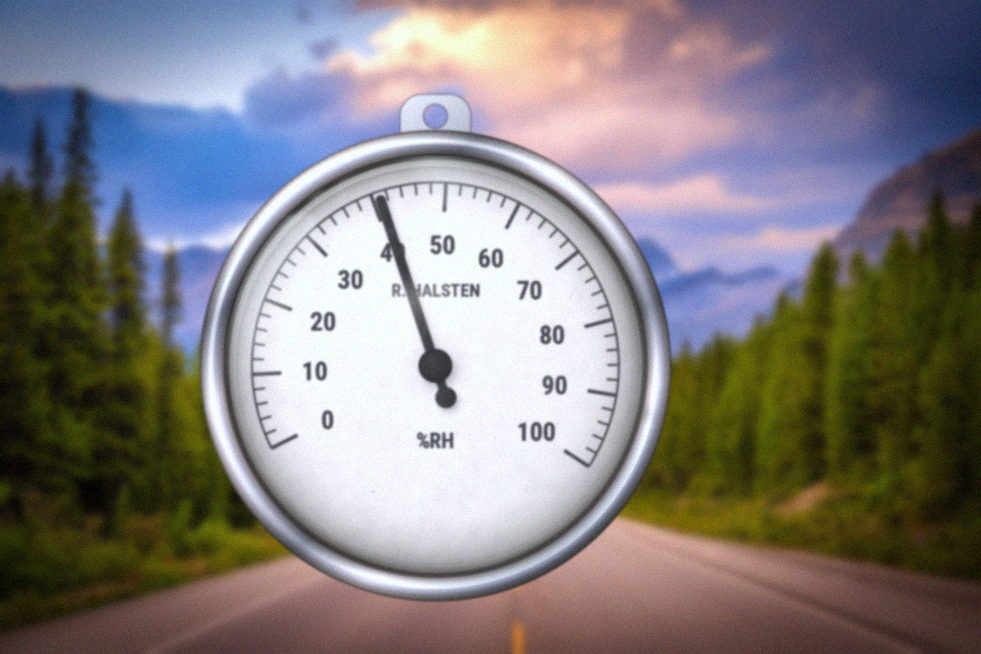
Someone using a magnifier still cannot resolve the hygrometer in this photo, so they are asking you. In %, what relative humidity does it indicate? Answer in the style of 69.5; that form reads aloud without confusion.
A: 41
